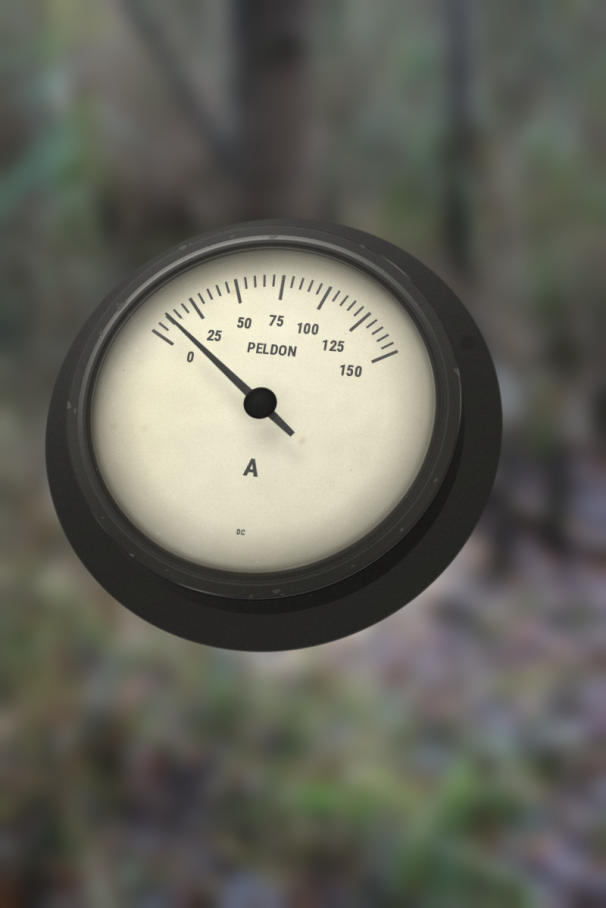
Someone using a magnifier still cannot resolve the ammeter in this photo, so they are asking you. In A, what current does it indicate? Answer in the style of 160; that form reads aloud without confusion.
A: 10
